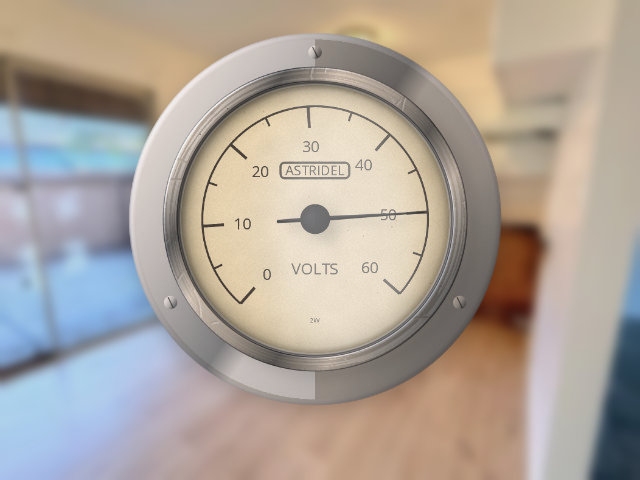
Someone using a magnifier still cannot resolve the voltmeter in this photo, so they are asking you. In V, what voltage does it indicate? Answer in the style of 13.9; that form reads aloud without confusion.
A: 50
